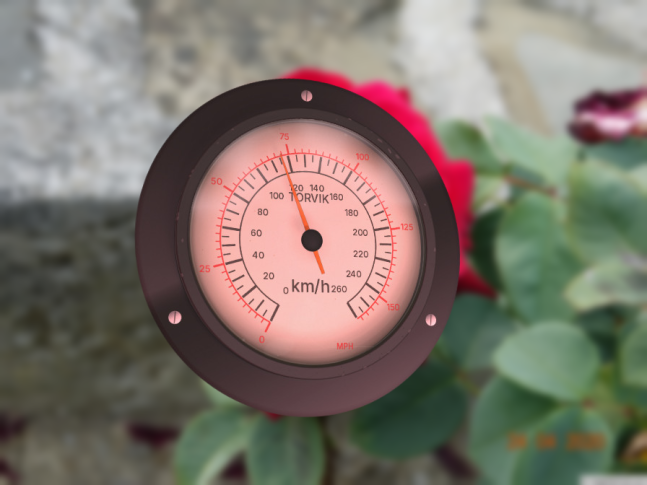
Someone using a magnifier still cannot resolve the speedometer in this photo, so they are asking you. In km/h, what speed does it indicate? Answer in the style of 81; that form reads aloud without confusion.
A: 115
